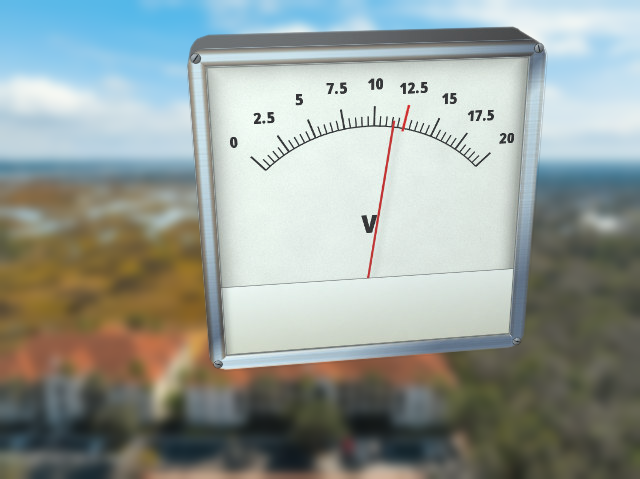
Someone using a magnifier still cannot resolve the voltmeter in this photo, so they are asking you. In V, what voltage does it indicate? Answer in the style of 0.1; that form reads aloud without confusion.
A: 11.5
